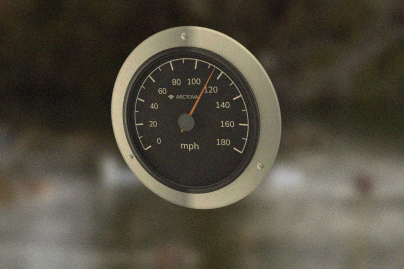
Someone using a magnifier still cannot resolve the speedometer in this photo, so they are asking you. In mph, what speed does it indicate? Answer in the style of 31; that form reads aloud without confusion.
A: 115
